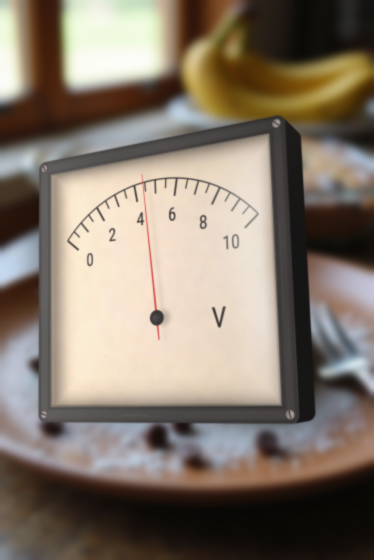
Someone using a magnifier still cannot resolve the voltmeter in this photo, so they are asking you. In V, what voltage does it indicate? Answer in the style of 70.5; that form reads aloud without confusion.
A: 4.5
